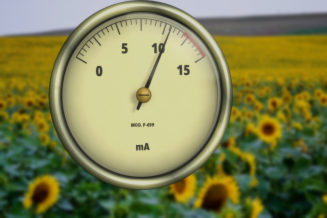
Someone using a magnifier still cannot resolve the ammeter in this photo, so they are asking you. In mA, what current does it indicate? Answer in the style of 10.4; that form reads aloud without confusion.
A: 10.5
